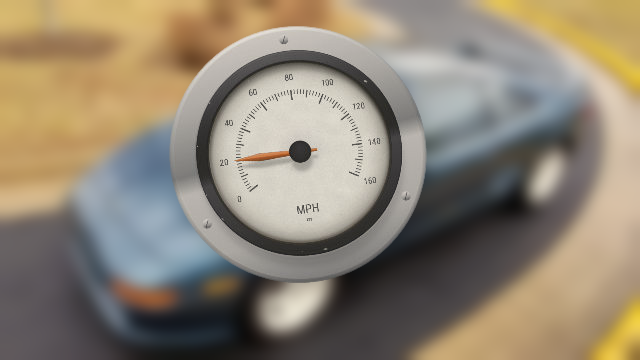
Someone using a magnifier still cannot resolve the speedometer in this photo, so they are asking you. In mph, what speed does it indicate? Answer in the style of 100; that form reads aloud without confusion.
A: 20
